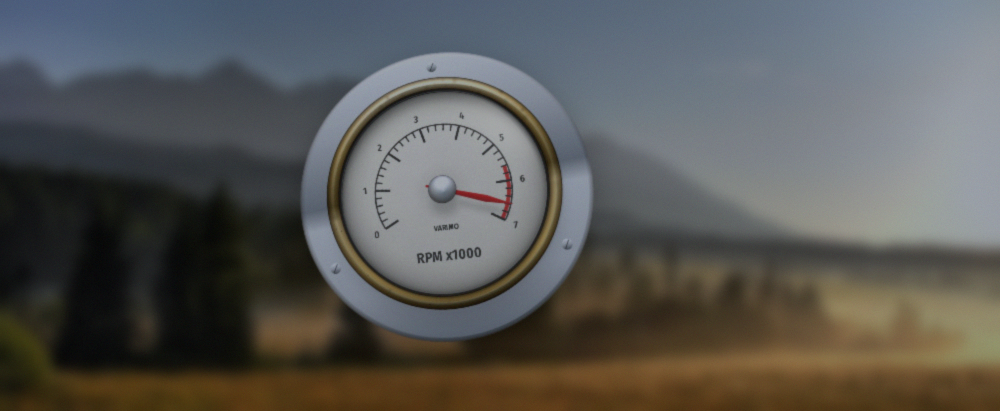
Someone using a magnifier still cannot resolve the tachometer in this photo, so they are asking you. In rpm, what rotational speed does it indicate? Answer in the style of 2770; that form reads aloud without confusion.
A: 6600
